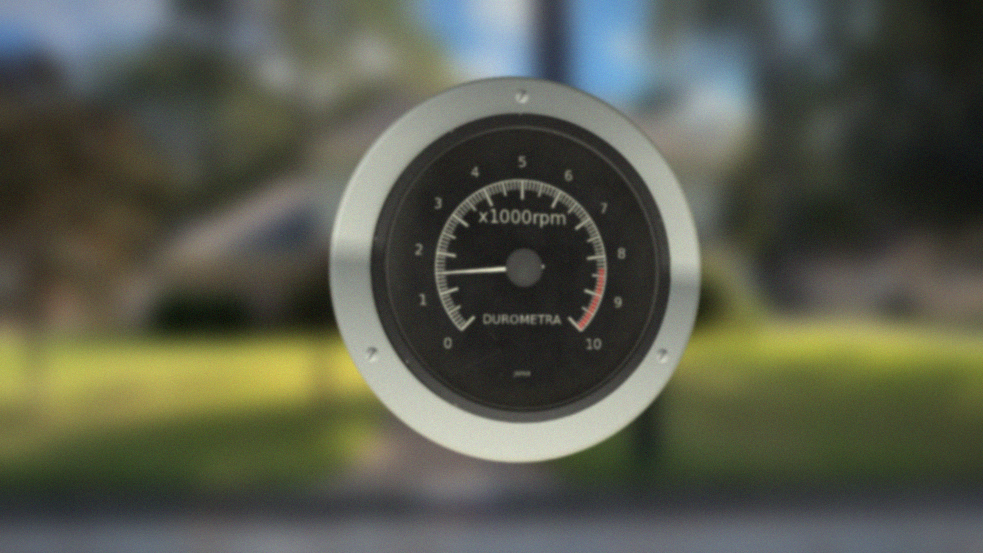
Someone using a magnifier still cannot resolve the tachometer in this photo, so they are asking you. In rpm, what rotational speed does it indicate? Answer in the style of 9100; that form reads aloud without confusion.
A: 1500
